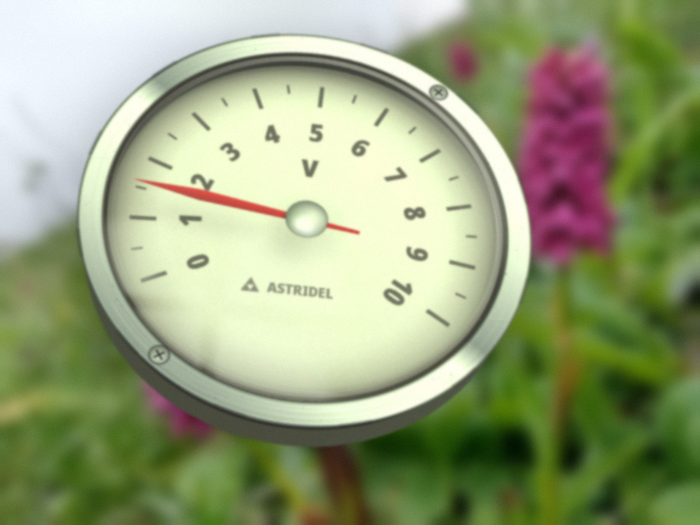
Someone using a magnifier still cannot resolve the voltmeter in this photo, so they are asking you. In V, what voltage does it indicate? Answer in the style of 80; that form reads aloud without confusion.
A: 1.5
